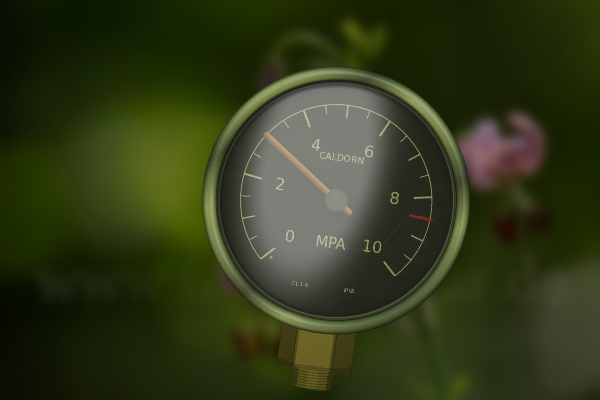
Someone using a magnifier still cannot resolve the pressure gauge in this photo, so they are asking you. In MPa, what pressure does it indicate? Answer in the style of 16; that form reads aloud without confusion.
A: 3
